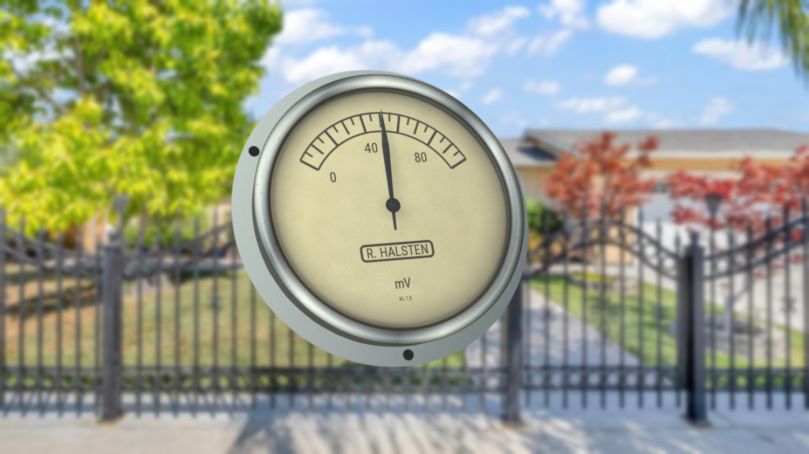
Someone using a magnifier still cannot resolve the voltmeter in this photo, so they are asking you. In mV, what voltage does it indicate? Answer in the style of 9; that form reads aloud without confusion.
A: 50
